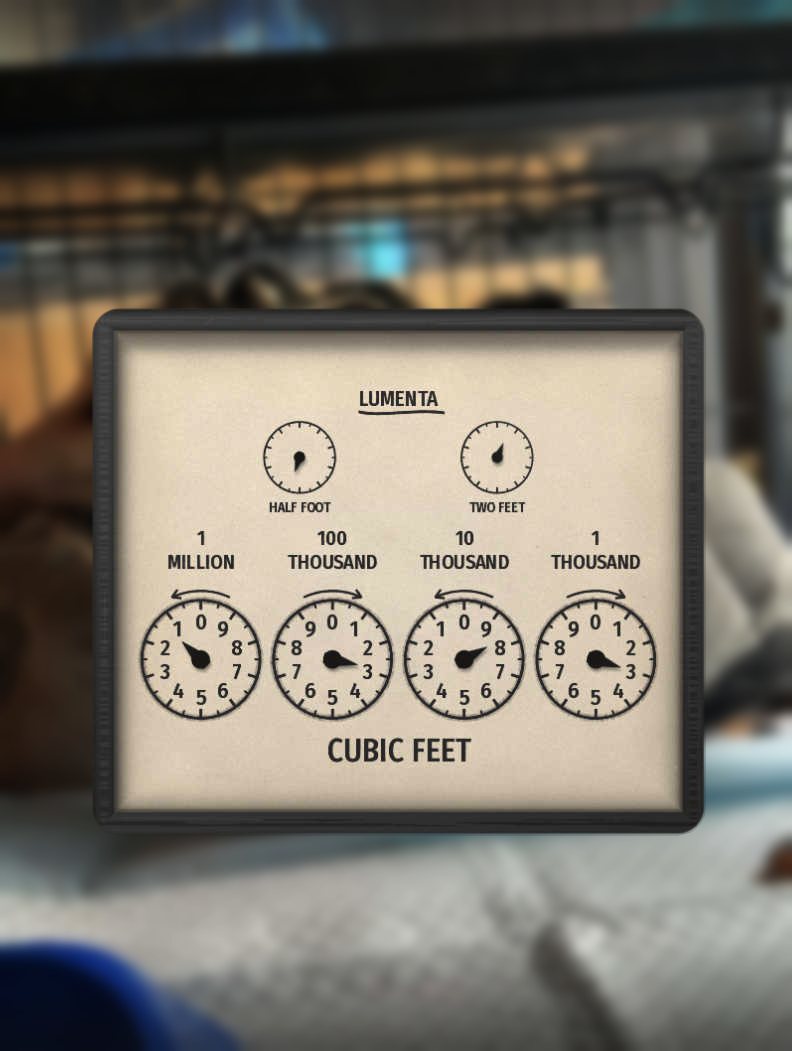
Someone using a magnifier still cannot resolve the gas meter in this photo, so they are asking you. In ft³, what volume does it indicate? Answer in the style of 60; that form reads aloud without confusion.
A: 128300
